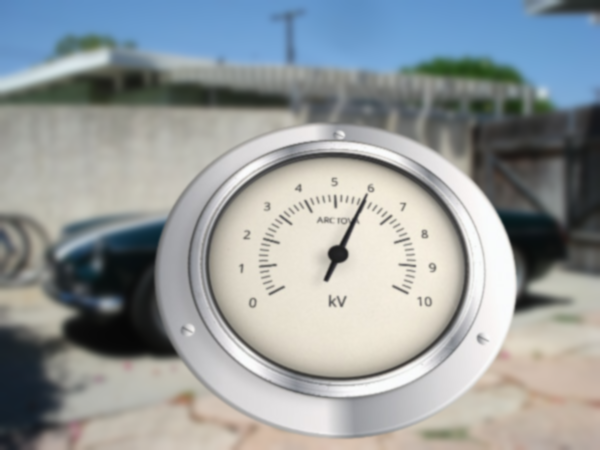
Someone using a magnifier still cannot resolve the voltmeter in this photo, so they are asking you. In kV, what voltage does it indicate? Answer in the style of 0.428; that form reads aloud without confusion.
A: 6
